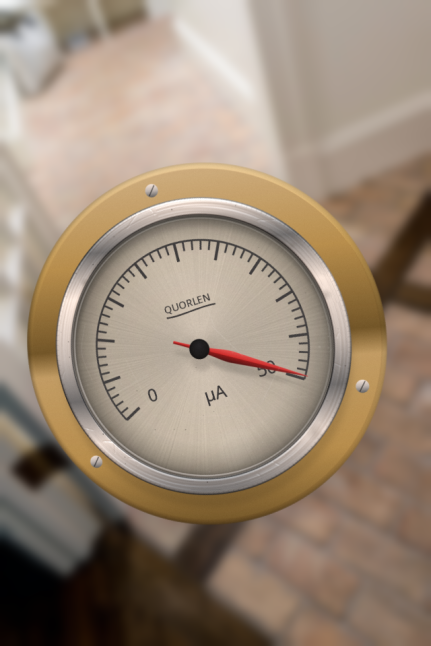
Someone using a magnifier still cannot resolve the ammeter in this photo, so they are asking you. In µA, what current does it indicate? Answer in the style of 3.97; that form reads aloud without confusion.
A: 49.5
